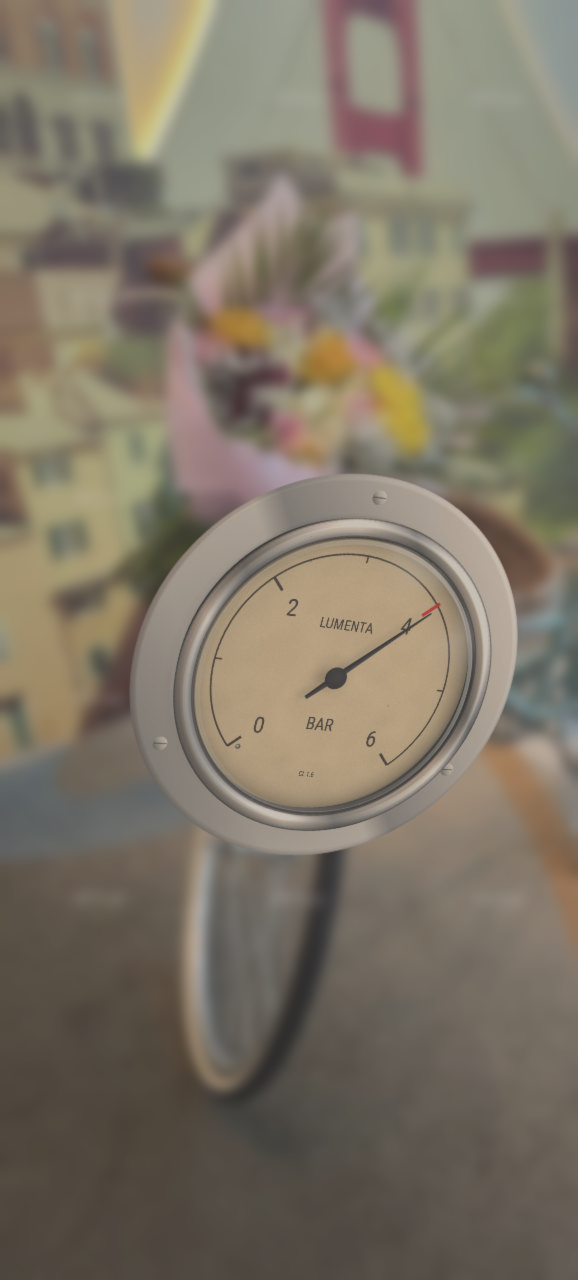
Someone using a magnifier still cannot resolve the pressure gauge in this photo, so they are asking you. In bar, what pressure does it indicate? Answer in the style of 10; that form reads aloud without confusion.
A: 4
